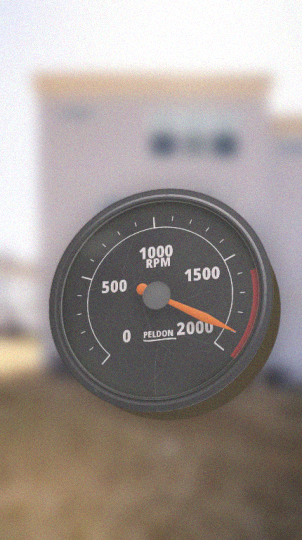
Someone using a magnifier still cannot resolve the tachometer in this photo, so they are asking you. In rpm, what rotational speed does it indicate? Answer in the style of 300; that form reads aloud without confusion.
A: 1900
